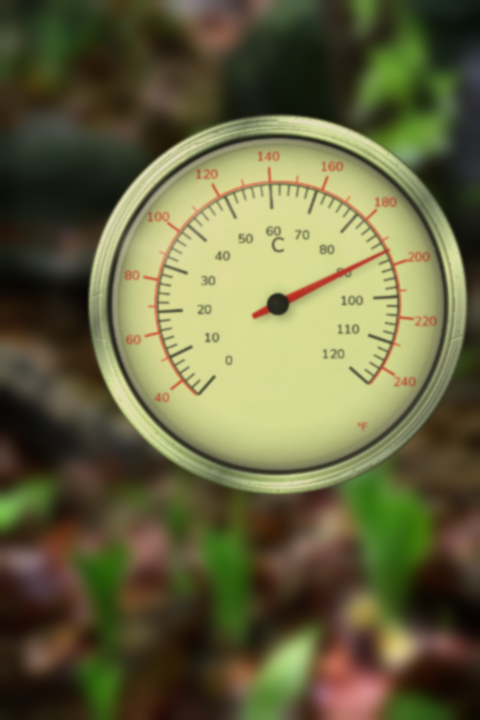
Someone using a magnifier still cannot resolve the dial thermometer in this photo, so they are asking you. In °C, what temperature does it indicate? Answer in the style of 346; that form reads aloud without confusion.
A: 90
